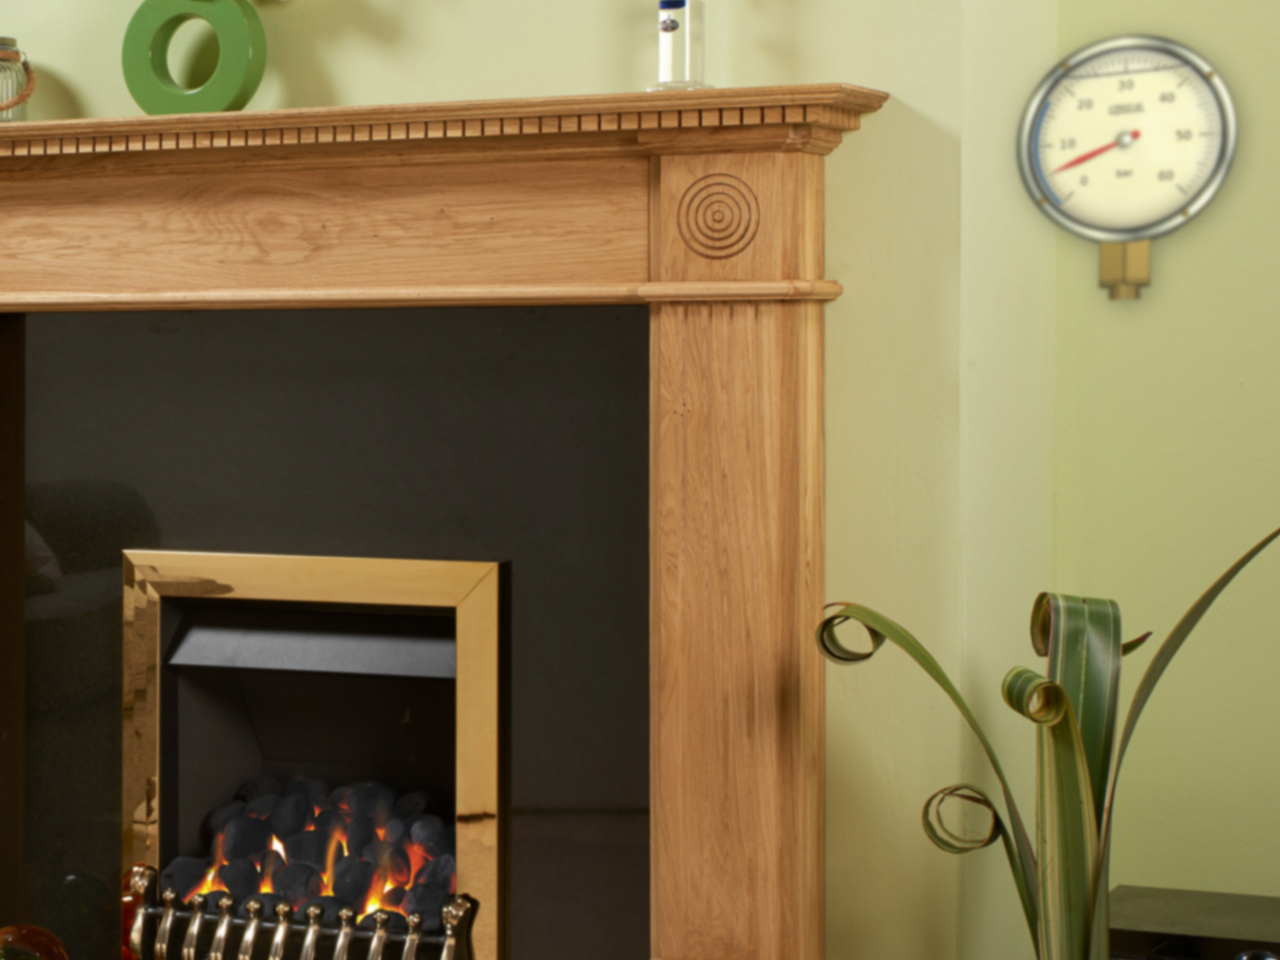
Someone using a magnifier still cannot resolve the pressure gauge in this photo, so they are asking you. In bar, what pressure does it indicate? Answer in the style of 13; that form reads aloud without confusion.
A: 5
